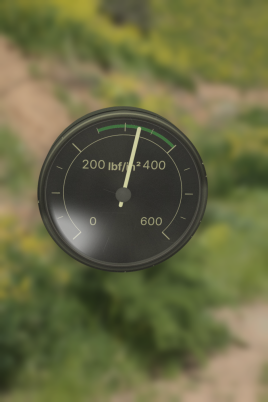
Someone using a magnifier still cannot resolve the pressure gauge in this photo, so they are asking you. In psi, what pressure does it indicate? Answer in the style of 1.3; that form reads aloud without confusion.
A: 325
